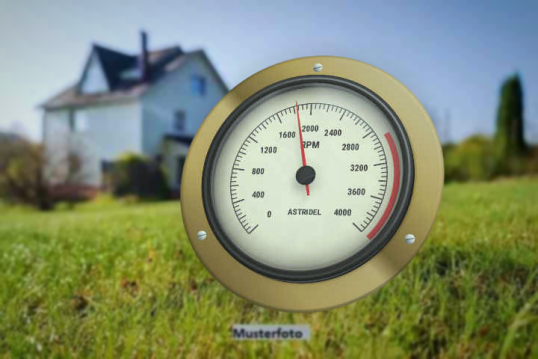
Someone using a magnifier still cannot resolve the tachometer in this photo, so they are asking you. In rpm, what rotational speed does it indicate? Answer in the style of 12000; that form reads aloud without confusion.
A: 1850
